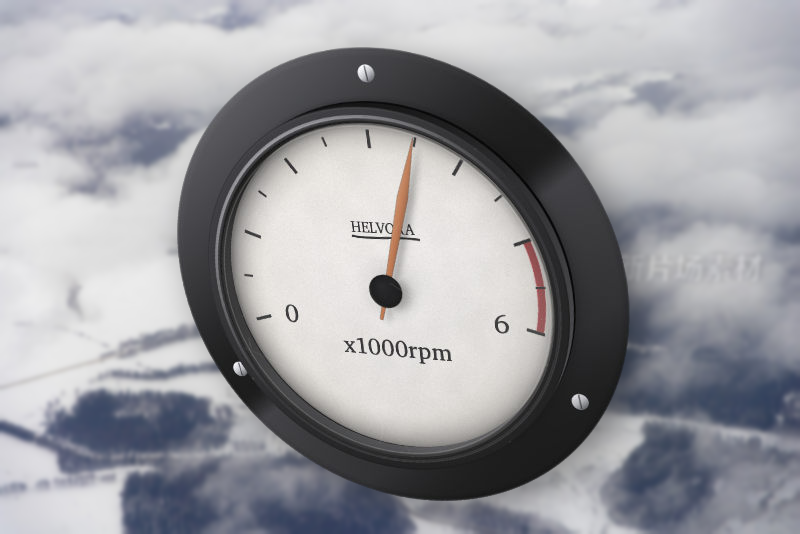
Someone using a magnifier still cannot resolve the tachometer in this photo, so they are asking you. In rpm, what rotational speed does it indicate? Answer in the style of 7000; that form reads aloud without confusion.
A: 3500
